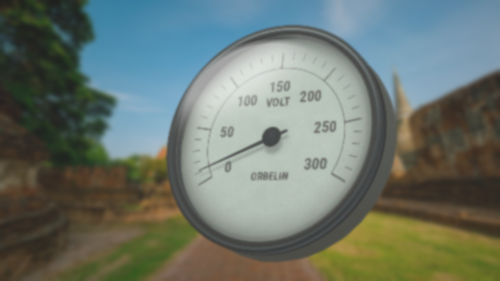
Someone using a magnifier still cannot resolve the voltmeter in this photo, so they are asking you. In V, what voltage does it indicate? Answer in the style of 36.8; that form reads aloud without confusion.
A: 10
